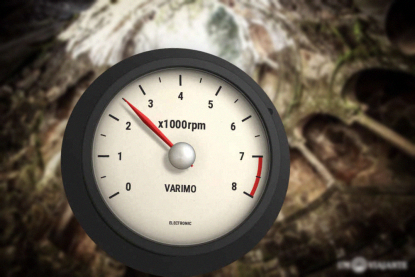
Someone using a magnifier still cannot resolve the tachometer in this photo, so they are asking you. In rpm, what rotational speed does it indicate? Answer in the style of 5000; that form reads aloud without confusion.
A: 2500
